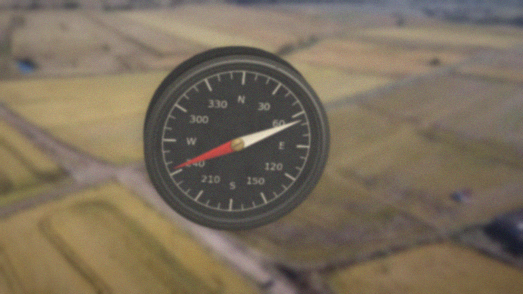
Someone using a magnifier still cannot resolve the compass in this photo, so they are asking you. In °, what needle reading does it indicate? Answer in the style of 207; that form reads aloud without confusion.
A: 245
